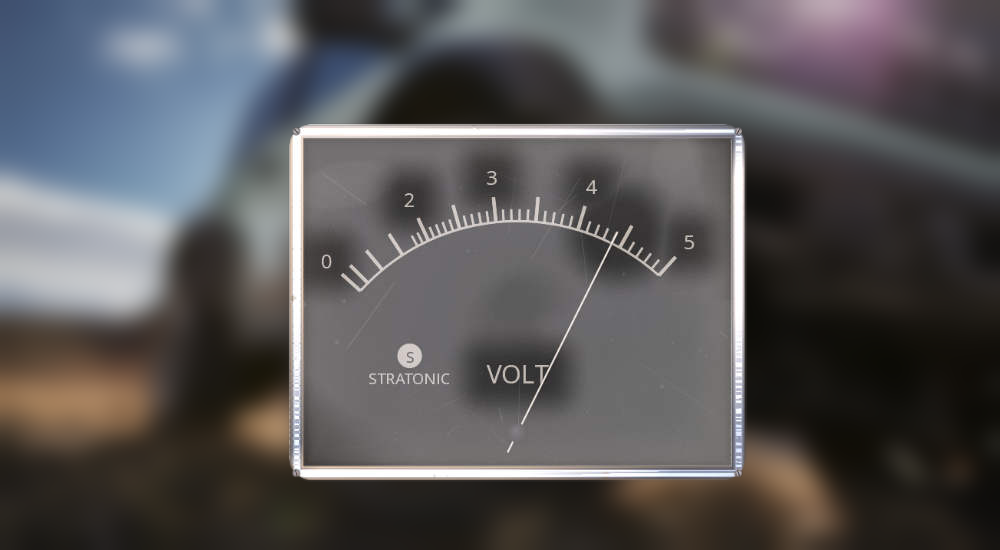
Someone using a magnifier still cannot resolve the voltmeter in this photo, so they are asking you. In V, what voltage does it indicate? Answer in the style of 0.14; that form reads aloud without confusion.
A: 4.4
